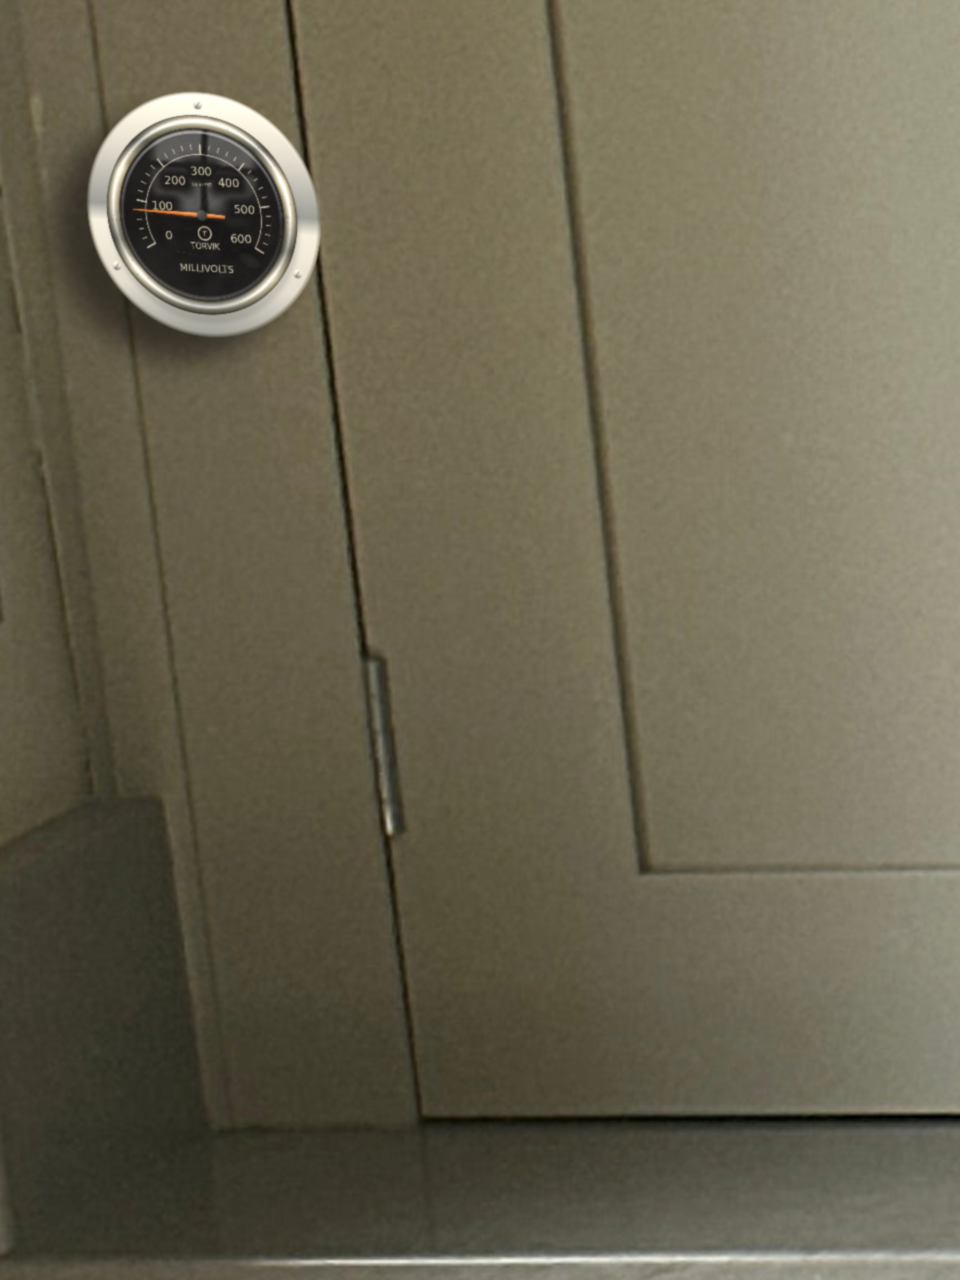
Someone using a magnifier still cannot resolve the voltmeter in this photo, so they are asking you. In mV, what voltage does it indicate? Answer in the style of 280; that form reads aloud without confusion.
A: 80
